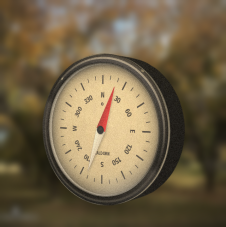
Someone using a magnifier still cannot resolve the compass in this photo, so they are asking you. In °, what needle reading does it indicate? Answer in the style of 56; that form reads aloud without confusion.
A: 20
